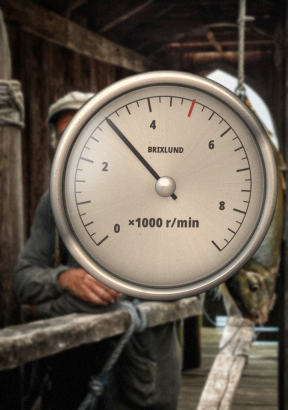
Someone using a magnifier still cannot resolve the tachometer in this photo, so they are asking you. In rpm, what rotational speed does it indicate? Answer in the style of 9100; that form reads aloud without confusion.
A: 3000
